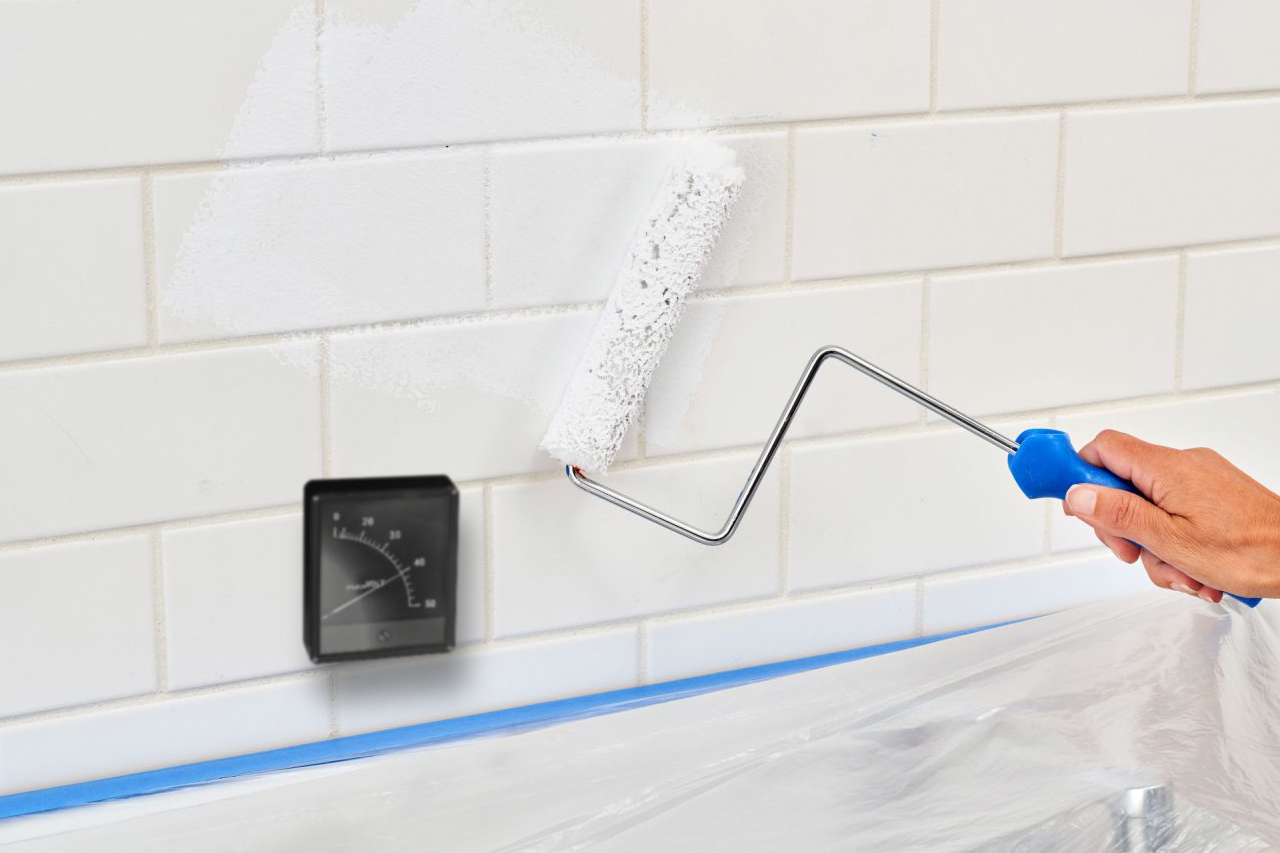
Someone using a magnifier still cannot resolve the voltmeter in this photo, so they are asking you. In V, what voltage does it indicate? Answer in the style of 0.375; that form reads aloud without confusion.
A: 40
